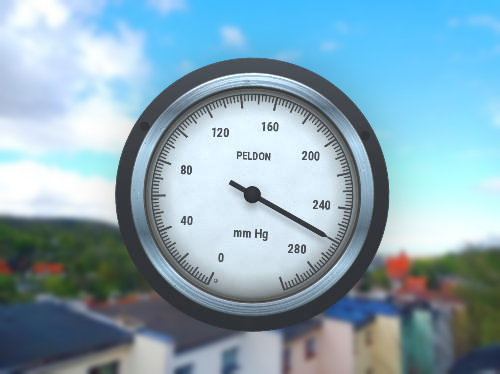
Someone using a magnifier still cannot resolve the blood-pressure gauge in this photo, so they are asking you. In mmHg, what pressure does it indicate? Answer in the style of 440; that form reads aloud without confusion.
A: 260
